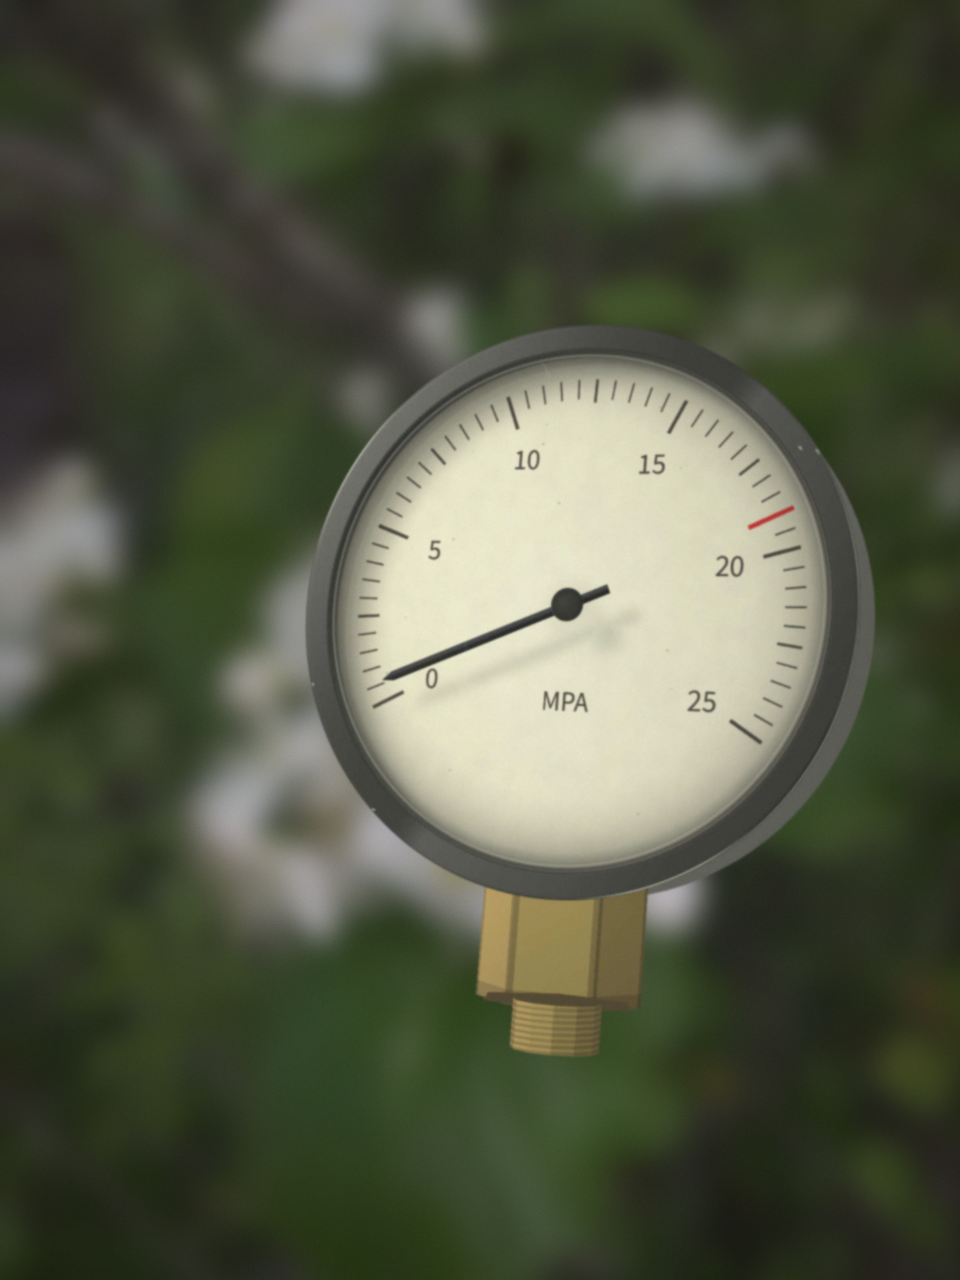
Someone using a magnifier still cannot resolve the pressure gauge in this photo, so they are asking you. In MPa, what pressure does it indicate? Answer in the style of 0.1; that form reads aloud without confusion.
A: 0.5
